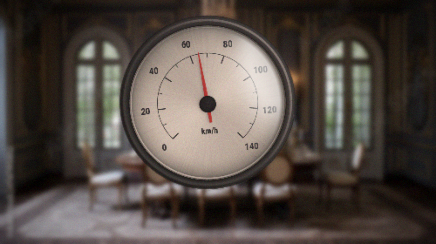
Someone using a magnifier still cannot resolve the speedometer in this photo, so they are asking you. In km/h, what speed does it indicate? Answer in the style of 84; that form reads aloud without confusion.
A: 65
